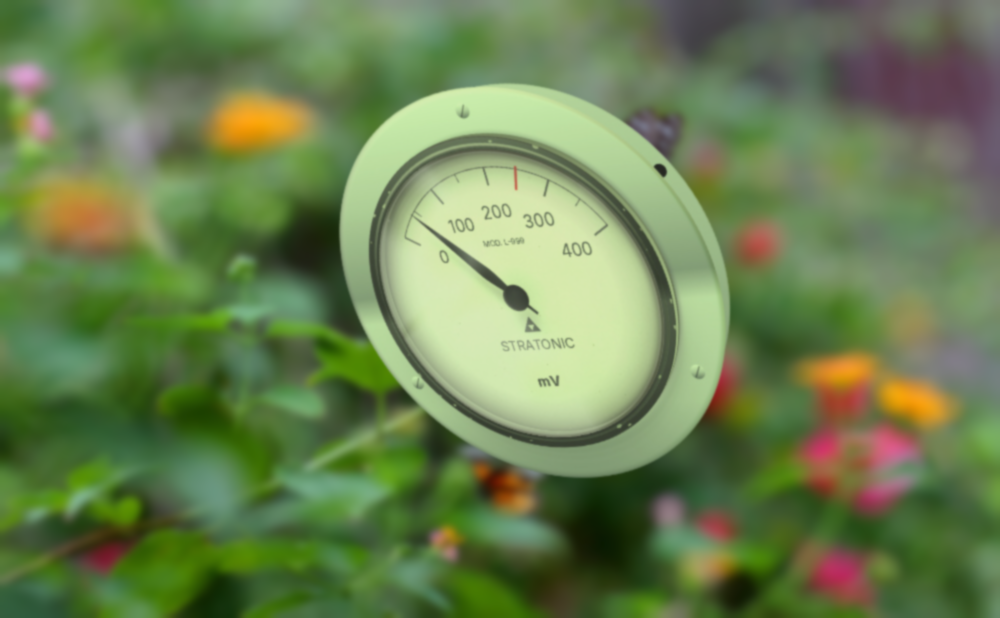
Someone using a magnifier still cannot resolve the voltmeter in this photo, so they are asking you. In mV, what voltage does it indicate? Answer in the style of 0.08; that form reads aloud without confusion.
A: 50
